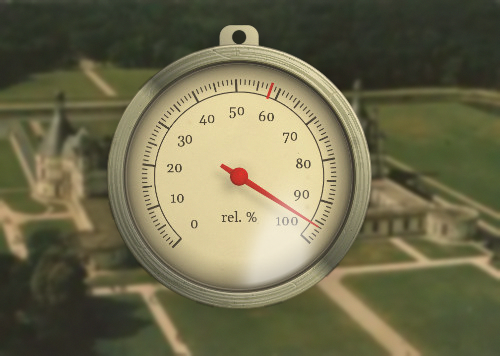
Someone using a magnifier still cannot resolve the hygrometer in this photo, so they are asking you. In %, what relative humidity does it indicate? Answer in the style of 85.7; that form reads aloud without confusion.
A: 96
